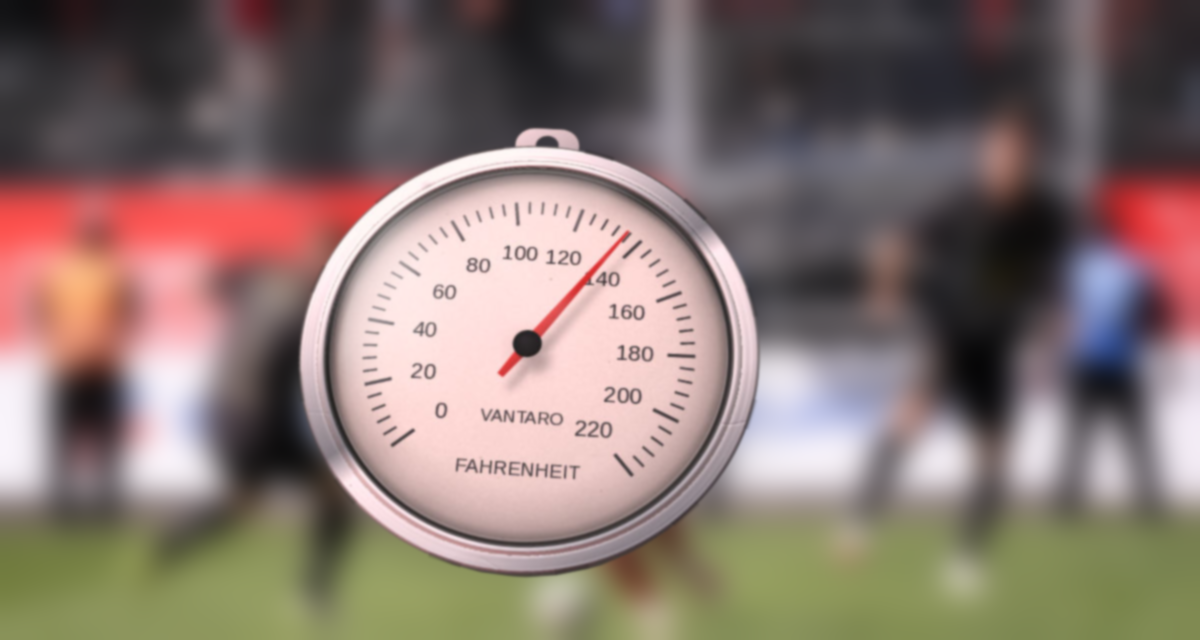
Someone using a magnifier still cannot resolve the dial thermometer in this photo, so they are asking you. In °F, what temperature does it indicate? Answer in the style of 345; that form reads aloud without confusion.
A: 136
